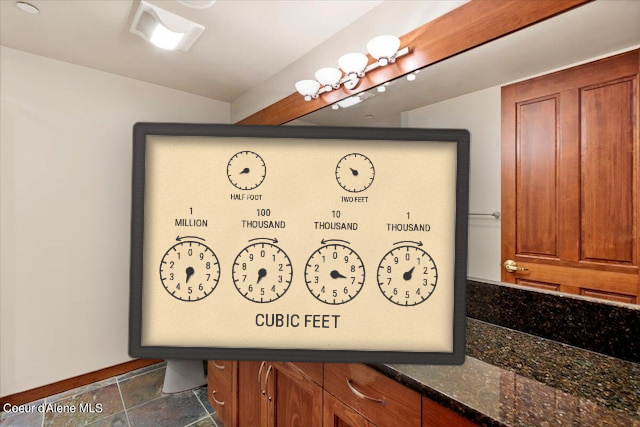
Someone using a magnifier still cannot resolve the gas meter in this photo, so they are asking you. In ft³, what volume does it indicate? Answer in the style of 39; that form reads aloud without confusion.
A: 457100
